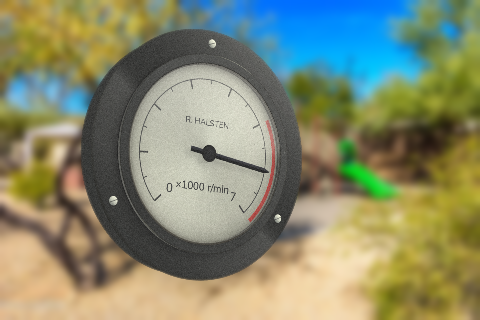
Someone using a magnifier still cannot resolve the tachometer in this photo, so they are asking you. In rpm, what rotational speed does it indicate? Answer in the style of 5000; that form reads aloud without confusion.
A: 6000
